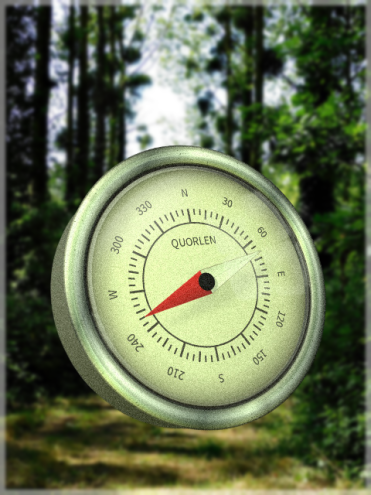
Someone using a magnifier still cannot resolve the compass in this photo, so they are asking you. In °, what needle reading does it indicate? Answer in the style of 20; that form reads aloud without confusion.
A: 250
